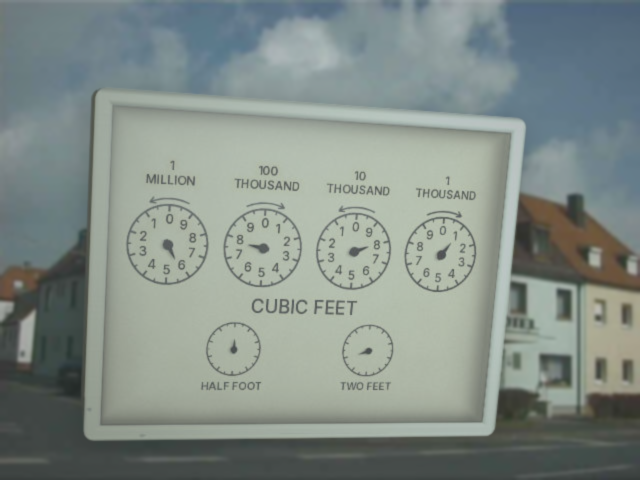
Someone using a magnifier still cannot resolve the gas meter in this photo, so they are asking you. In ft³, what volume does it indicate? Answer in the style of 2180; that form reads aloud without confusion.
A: 578100
